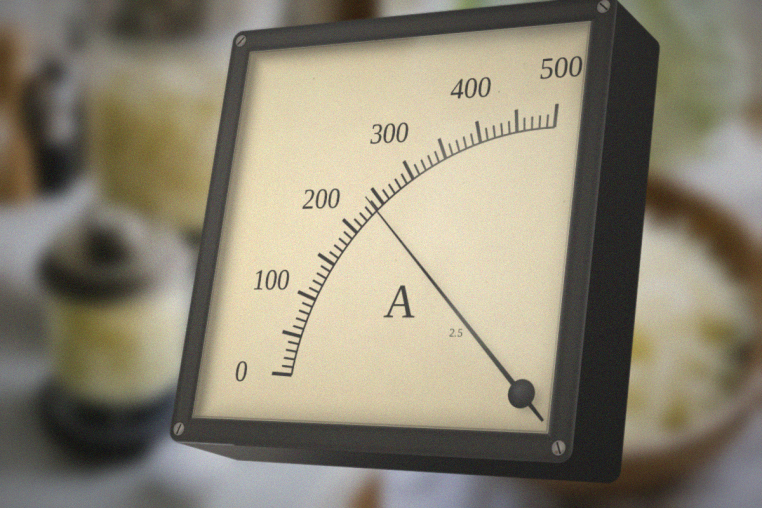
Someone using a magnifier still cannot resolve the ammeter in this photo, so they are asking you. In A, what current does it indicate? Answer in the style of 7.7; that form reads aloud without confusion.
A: 240
